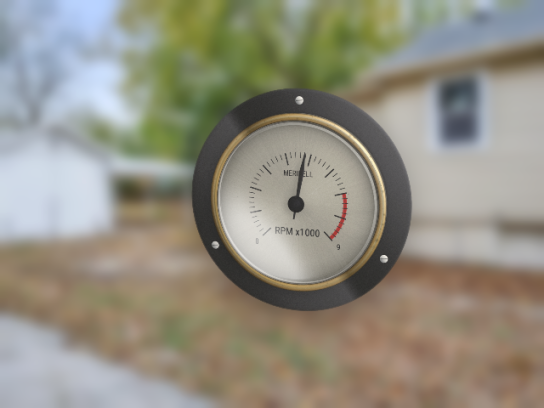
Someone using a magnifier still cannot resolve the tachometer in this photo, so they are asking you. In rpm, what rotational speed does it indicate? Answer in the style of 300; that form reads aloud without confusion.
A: 4800
